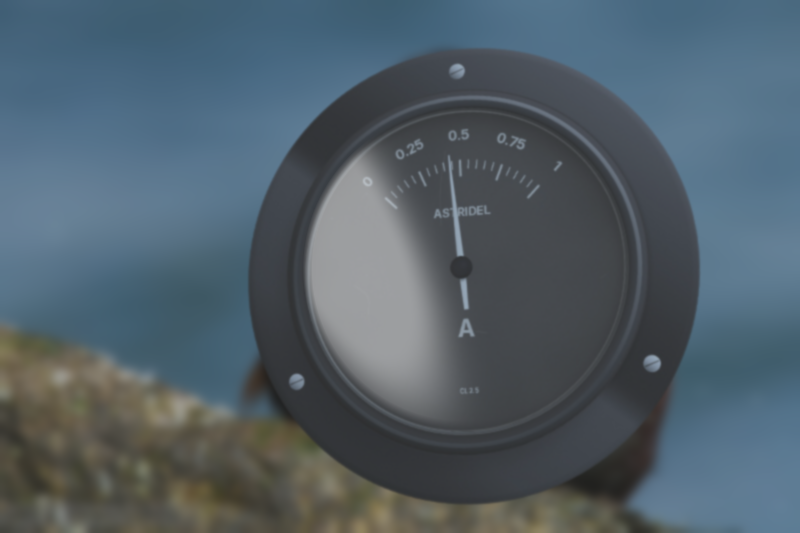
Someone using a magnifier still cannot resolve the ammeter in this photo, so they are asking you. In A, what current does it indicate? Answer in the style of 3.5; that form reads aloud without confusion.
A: 0.45
